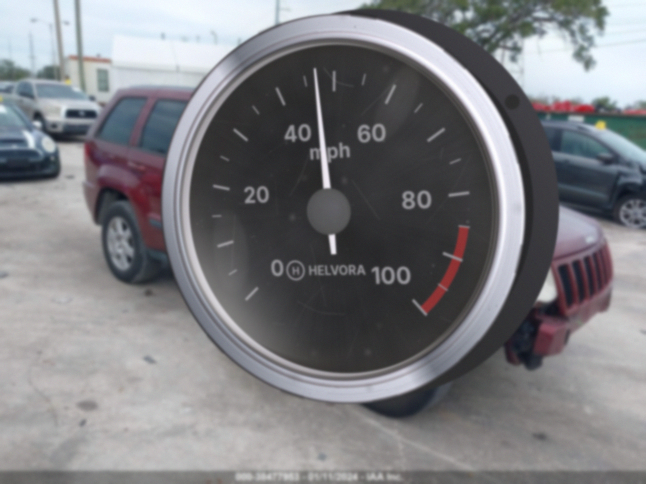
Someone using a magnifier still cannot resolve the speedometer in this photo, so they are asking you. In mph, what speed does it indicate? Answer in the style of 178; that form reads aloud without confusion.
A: 47.5
